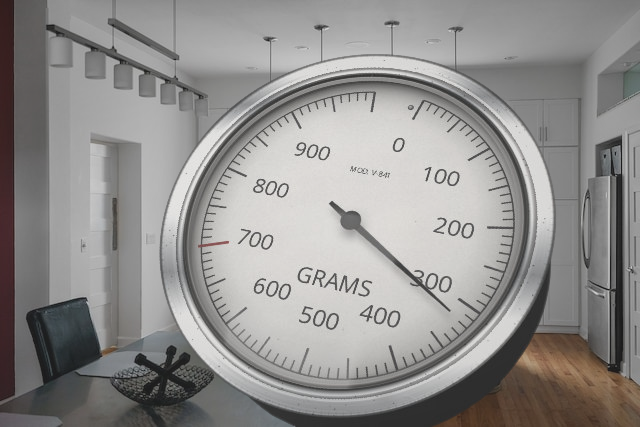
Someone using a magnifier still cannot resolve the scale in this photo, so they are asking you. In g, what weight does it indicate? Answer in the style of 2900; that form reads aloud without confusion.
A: 320
